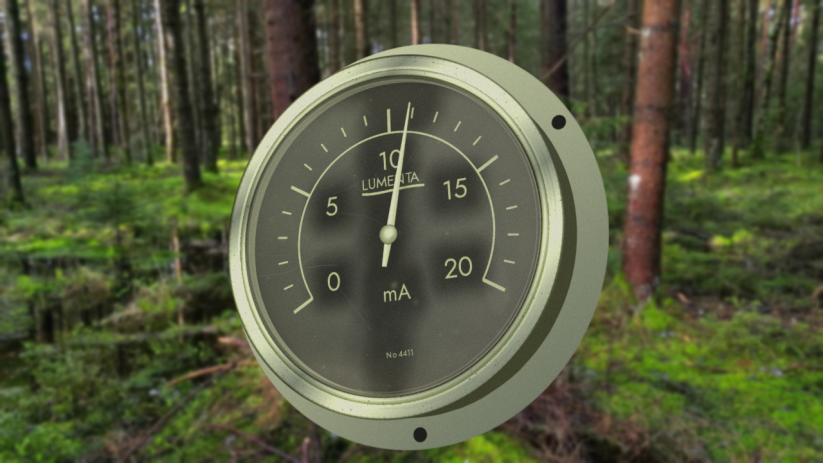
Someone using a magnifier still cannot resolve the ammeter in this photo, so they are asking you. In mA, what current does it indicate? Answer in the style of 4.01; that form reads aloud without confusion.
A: 11
